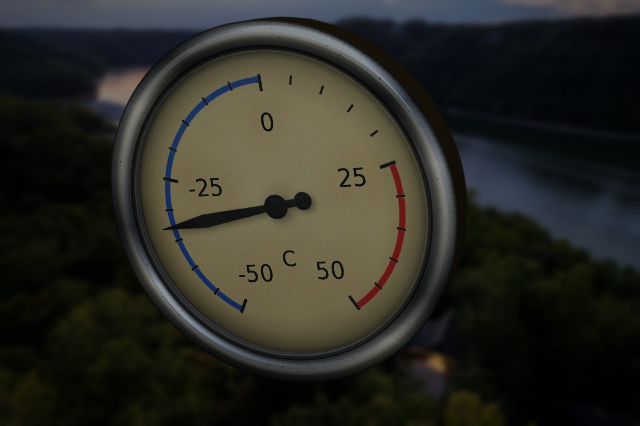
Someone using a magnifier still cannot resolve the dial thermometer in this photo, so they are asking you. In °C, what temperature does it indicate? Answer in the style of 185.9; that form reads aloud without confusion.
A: -32.5
